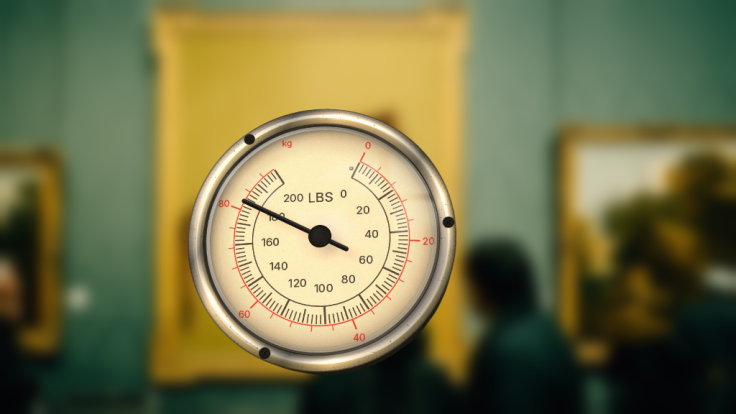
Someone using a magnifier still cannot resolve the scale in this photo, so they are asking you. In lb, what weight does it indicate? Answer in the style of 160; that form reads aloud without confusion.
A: 180
